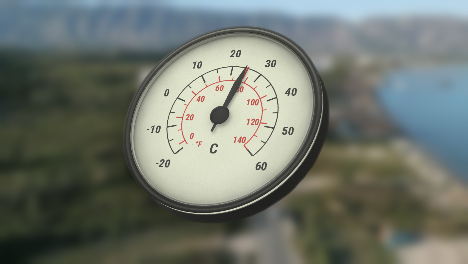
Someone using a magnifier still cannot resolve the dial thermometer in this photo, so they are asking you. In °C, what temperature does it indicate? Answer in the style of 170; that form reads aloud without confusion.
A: 25
